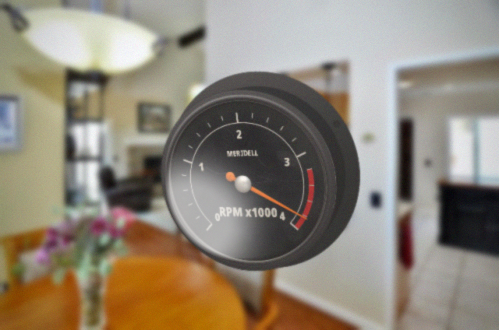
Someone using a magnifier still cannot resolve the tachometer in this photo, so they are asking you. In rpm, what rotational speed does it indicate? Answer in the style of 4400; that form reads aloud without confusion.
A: 3800
